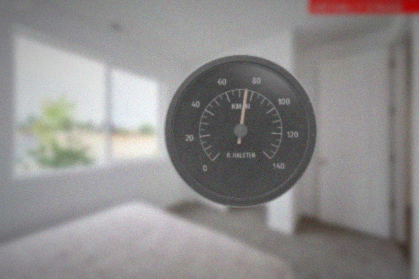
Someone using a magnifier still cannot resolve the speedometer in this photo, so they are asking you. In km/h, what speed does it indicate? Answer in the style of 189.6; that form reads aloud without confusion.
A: 75
